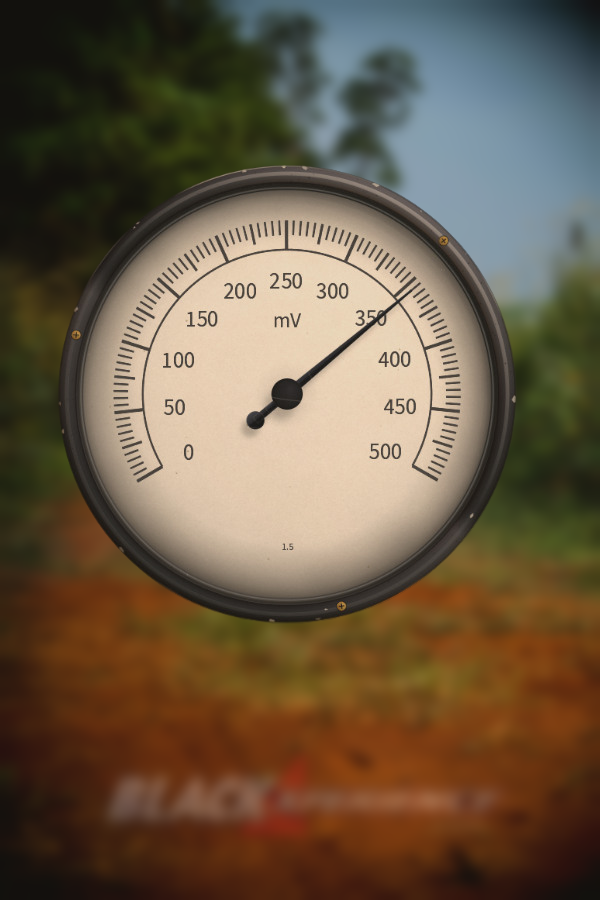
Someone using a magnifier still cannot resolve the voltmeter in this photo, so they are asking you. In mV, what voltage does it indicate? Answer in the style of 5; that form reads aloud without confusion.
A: 355
